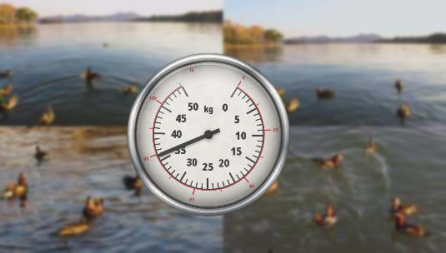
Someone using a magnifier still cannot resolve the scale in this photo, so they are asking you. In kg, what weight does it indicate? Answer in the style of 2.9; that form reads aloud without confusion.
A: 36
